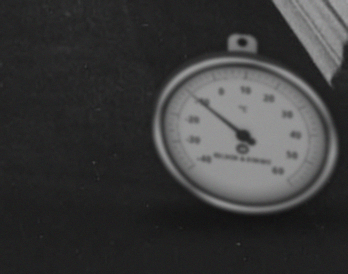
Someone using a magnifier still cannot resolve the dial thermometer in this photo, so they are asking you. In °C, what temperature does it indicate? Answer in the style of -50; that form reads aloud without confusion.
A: -10
